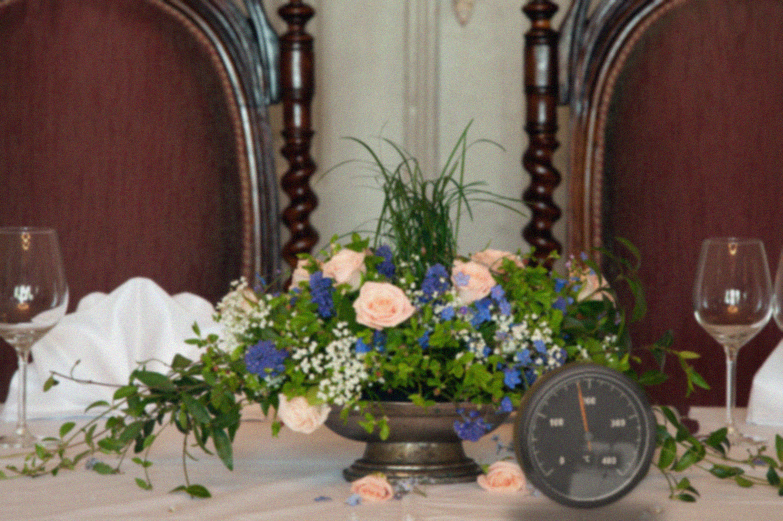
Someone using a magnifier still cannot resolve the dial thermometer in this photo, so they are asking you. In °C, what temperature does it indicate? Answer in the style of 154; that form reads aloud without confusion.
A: 180
